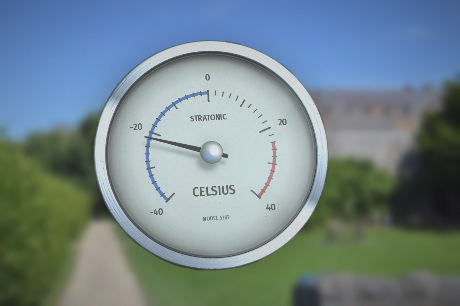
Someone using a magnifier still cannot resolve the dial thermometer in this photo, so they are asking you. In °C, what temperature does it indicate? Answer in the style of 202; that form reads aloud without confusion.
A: -22
